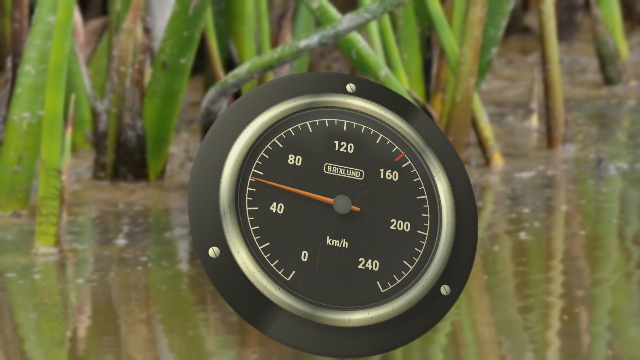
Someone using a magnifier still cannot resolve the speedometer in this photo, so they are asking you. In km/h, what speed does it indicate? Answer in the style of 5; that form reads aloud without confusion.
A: 55
